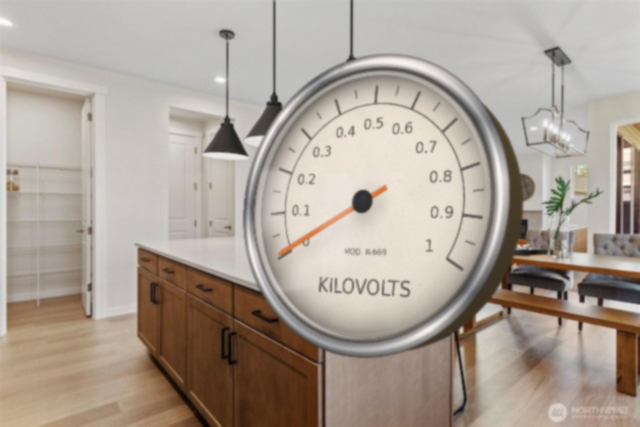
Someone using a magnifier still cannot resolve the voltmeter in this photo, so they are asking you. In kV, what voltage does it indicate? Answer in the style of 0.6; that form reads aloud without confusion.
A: 0
